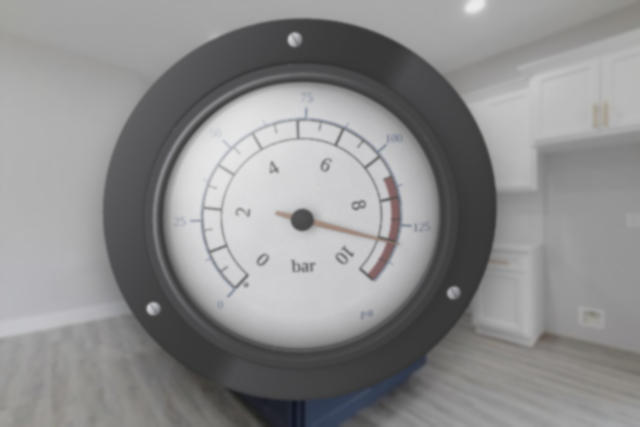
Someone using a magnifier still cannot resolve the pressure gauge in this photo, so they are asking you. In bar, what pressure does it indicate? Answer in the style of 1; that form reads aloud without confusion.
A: 9
